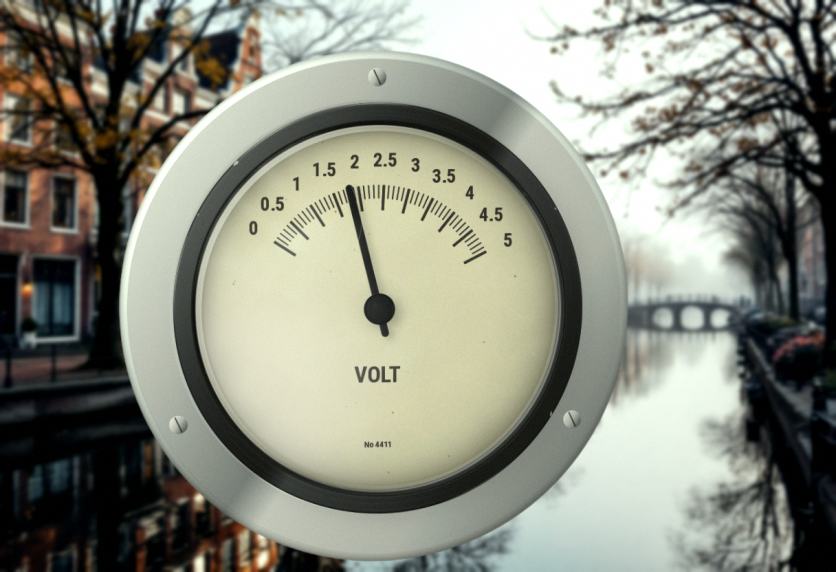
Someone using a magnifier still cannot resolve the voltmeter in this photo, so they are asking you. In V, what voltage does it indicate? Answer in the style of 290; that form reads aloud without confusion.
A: 1.8
